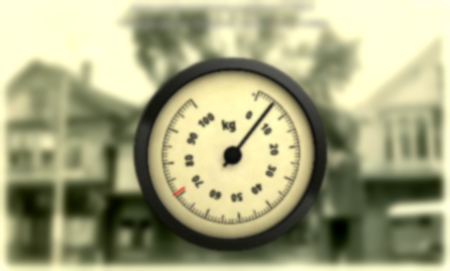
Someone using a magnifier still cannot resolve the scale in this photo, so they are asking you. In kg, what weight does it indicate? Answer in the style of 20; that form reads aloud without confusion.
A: 5
